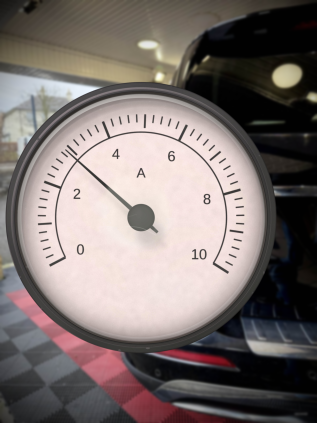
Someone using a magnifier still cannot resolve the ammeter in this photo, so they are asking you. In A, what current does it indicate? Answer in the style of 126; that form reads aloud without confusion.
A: 2.9
